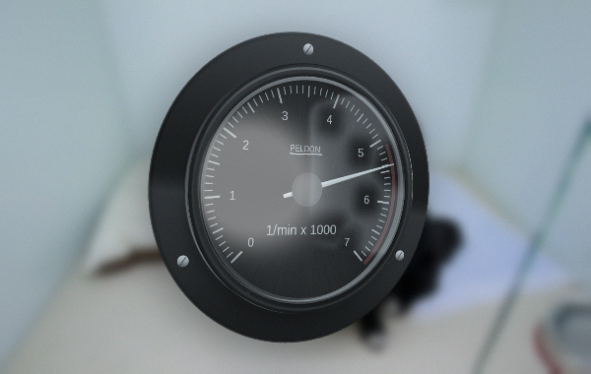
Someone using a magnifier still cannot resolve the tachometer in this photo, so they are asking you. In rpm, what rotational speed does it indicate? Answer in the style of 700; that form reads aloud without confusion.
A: 5400
